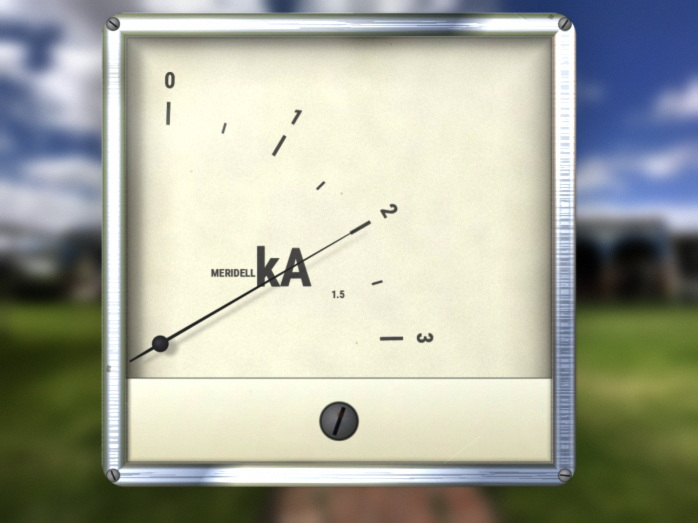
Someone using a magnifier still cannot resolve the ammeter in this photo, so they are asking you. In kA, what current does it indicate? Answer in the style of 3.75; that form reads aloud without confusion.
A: 2
